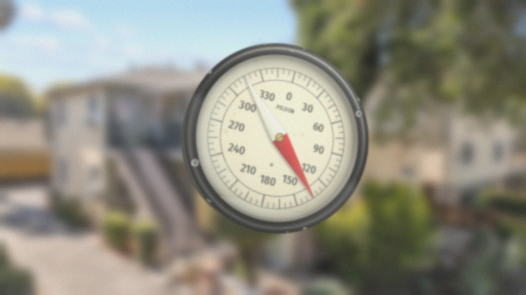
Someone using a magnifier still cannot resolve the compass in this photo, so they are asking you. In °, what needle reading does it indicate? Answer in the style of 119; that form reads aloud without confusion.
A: 135
